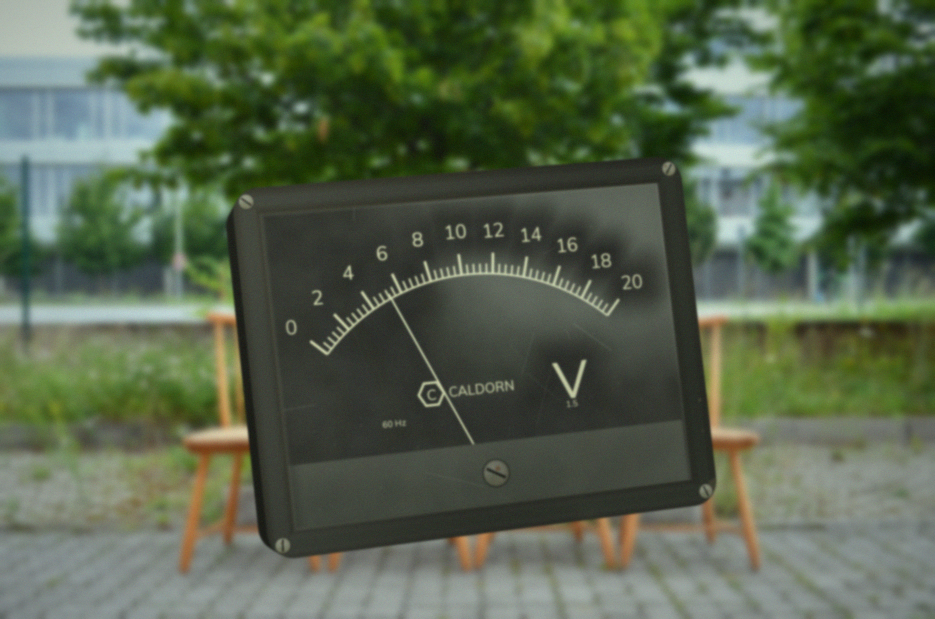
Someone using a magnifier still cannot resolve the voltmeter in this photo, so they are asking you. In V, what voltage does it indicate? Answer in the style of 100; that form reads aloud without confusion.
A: 5.2
